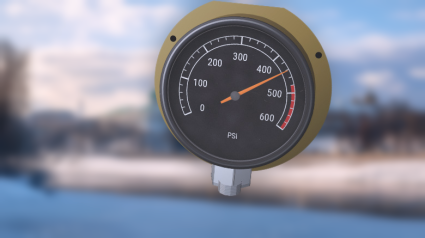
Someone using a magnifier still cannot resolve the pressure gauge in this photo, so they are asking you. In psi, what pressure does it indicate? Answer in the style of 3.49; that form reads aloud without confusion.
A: 440
